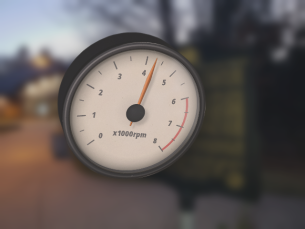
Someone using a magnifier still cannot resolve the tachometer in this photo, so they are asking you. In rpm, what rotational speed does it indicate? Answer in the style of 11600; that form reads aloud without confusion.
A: 4250
